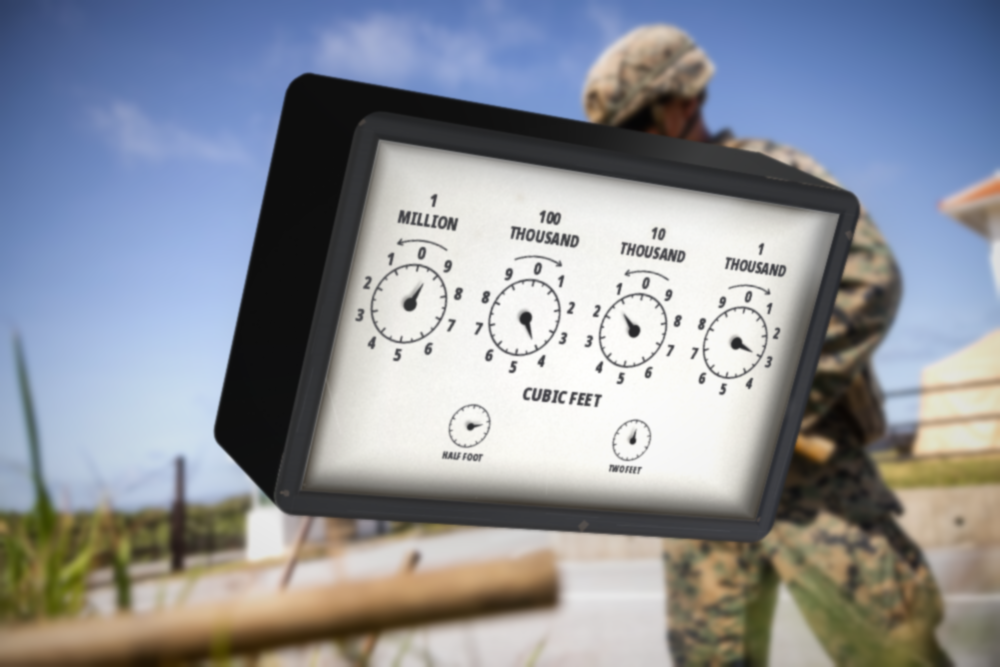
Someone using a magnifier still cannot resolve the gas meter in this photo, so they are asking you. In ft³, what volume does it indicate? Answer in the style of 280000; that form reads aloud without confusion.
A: 941300
